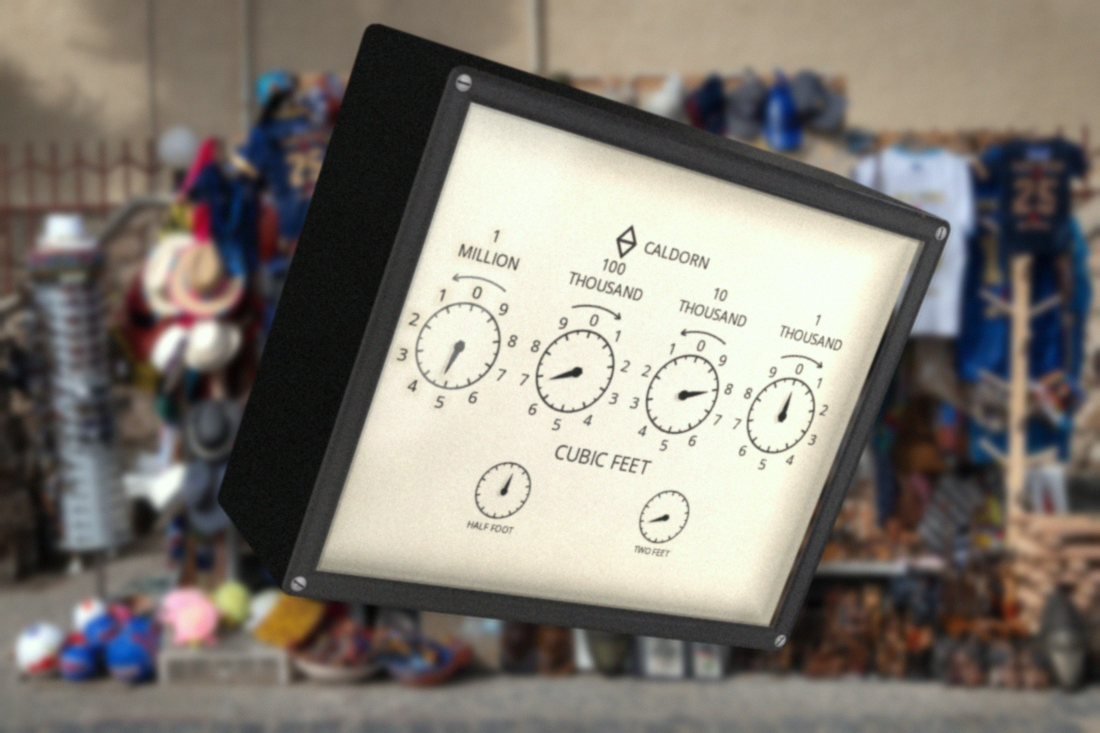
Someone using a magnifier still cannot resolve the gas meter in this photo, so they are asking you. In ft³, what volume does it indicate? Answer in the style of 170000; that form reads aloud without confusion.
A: 468000
